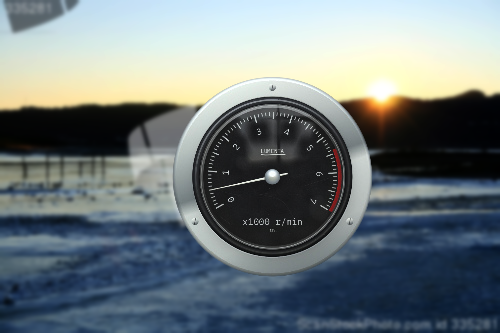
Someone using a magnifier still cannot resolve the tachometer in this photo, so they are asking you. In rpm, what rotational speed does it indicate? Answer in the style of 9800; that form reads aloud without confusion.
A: 500
